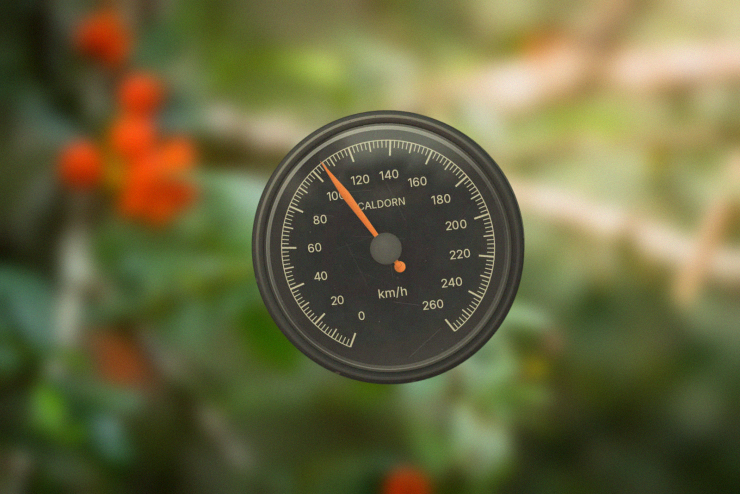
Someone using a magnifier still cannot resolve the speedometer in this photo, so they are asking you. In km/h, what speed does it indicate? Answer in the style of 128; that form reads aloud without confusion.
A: 106
